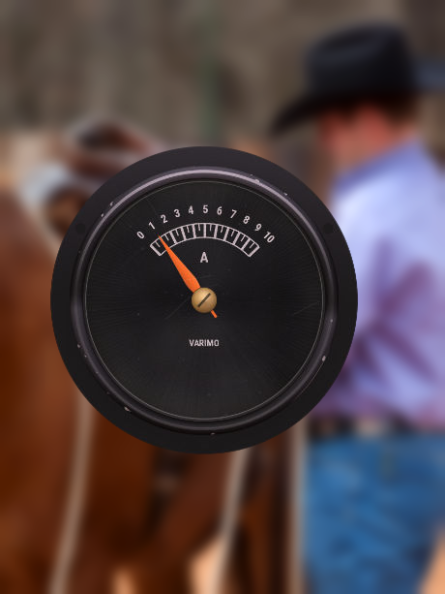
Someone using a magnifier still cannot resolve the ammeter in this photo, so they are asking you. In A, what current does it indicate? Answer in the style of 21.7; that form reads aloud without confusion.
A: 1
